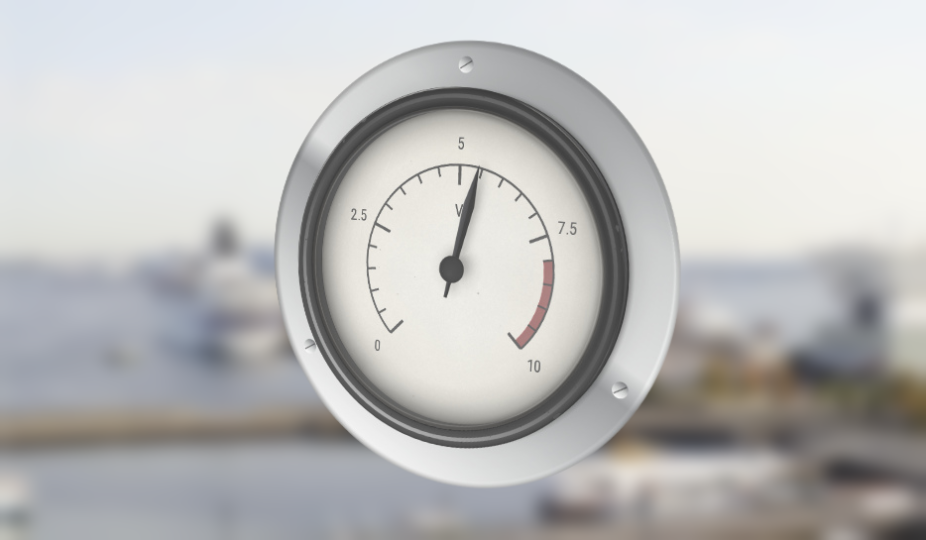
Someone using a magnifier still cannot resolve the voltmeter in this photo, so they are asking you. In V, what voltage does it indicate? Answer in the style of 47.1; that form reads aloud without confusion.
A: 5.5
